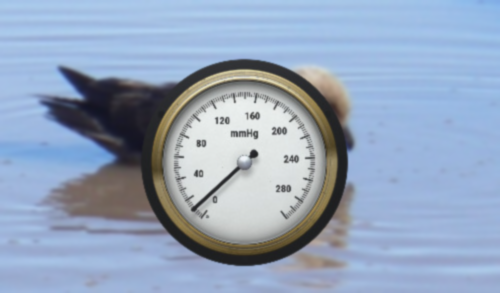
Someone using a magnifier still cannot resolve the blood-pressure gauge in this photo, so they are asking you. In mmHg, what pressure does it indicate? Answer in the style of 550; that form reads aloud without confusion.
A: 10
